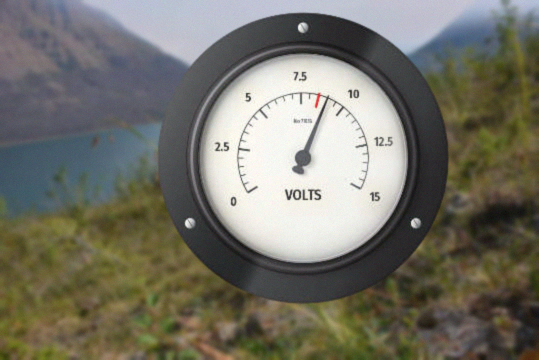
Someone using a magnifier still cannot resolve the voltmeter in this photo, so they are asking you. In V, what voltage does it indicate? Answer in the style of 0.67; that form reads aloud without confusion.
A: 9
